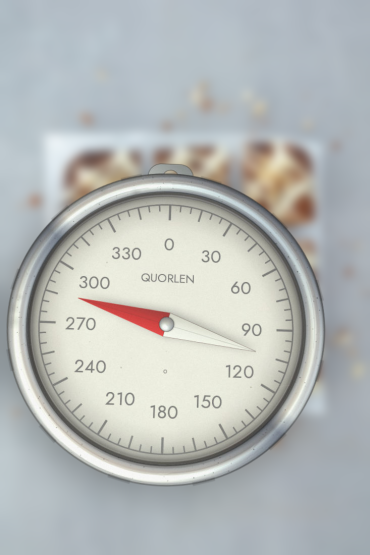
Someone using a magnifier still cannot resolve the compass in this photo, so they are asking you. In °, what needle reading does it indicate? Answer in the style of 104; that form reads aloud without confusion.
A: 285
